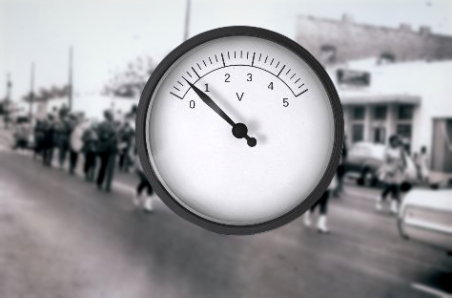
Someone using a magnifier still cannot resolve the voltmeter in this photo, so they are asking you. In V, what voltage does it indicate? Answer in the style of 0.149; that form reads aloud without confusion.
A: 0.6
